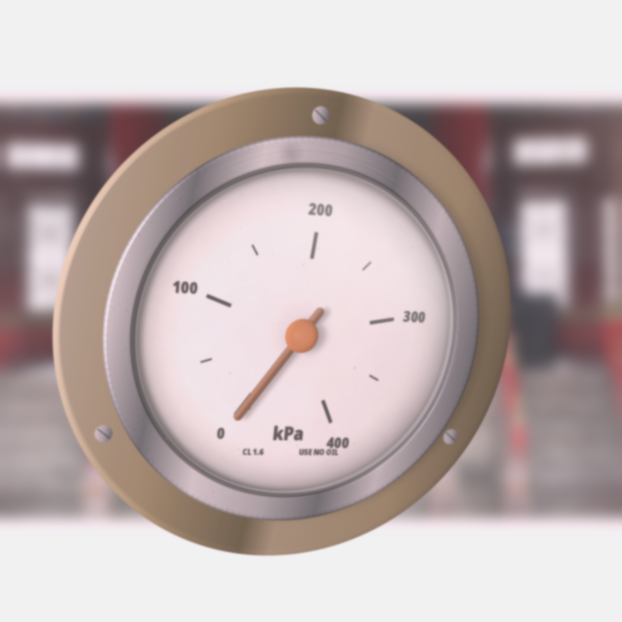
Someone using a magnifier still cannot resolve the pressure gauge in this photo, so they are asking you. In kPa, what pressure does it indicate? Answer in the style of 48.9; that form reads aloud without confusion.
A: 0
